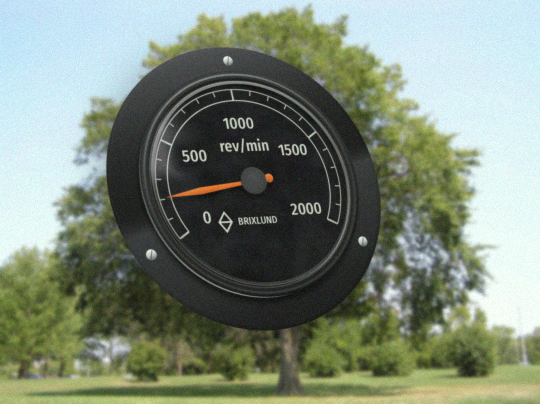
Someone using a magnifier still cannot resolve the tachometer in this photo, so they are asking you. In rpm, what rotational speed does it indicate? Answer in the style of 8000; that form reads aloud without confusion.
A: 200
